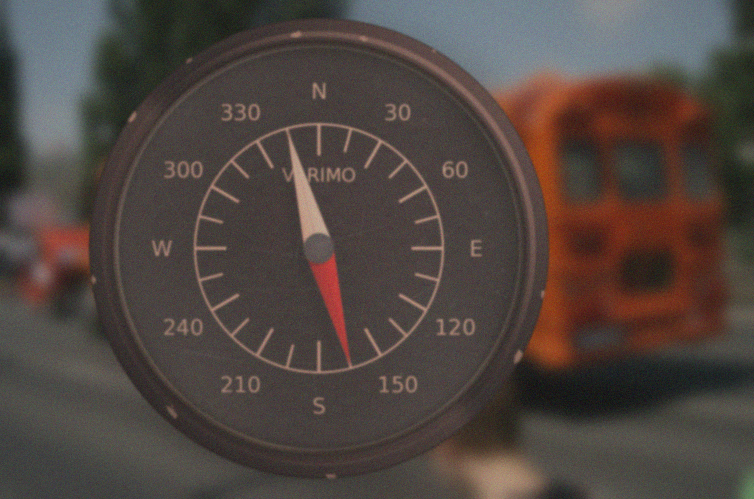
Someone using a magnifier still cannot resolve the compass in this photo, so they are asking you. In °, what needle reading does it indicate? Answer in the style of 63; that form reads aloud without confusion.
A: 165
